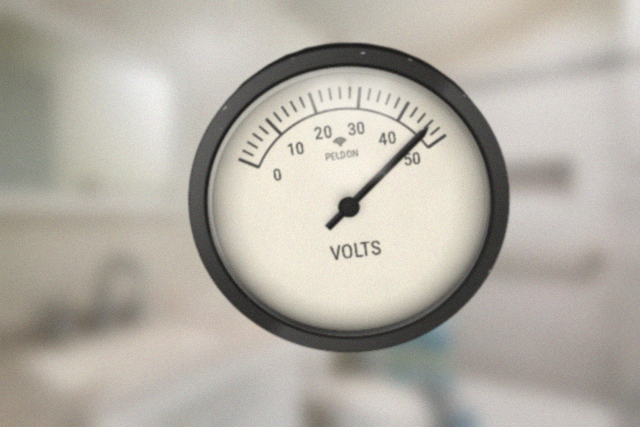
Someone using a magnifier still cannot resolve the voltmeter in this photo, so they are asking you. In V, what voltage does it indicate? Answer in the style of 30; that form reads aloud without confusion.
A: 46
